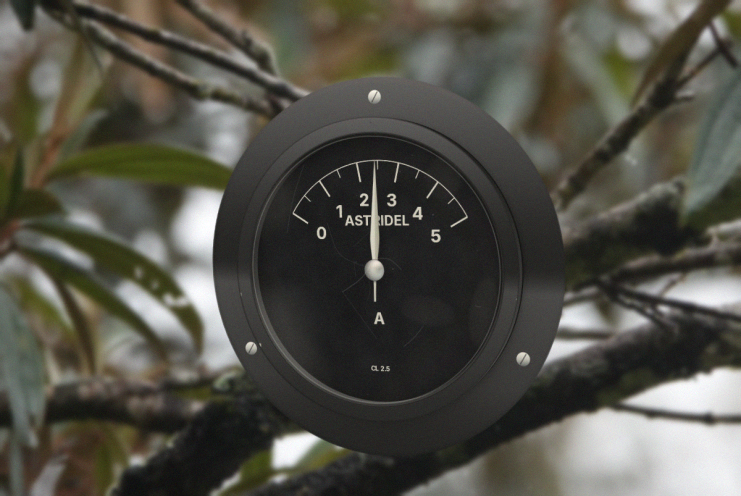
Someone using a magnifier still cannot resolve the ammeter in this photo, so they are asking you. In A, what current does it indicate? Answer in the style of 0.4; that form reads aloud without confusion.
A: 2.5
